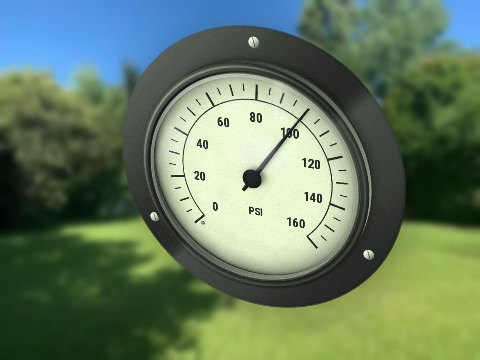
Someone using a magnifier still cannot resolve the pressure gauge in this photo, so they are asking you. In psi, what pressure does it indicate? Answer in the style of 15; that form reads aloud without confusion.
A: 100
